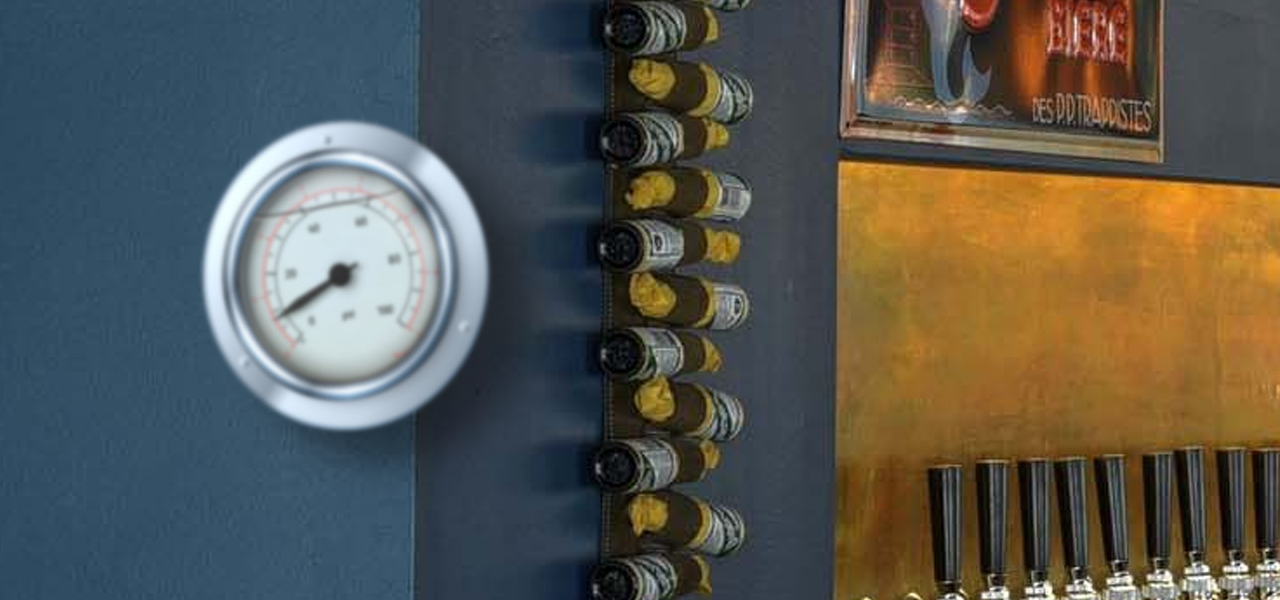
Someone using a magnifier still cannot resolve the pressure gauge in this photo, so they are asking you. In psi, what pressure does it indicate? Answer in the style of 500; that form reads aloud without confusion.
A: 7.5
